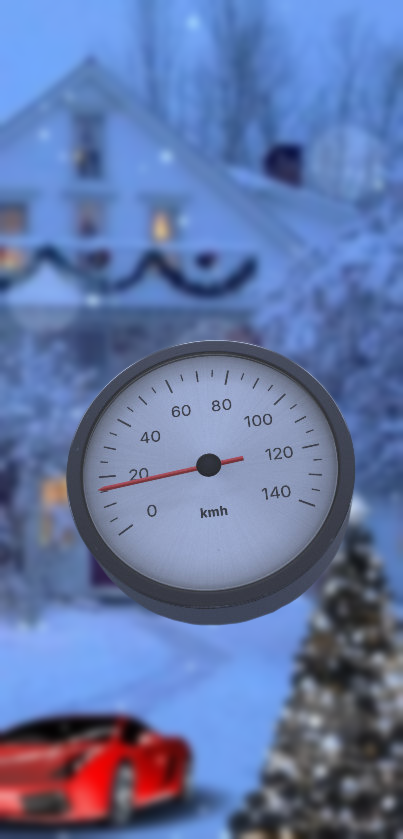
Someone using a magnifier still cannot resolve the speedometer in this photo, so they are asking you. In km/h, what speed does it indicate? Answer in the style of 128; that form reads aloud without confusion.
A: 15
